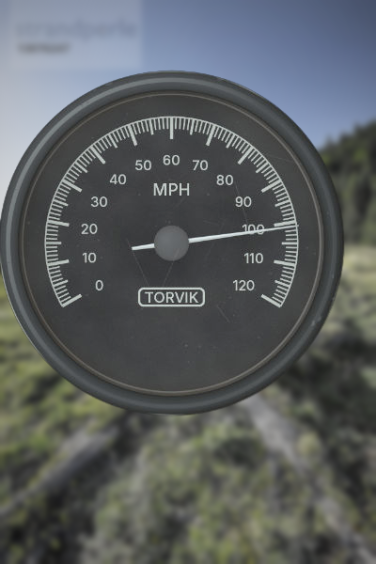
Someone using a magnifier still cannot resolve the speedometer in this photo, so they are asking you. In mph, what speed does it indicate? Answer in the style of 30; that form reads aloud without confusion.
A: 101
